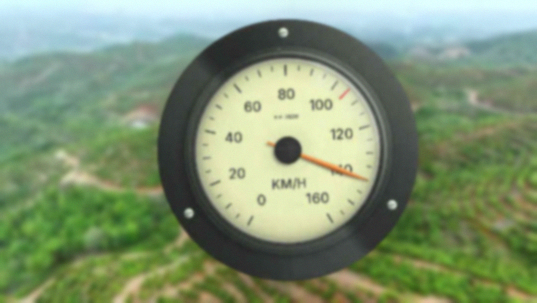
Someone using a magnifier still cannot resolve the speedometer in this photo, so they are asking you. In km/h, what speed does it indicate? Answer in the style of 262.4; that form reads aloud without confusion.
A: 140
